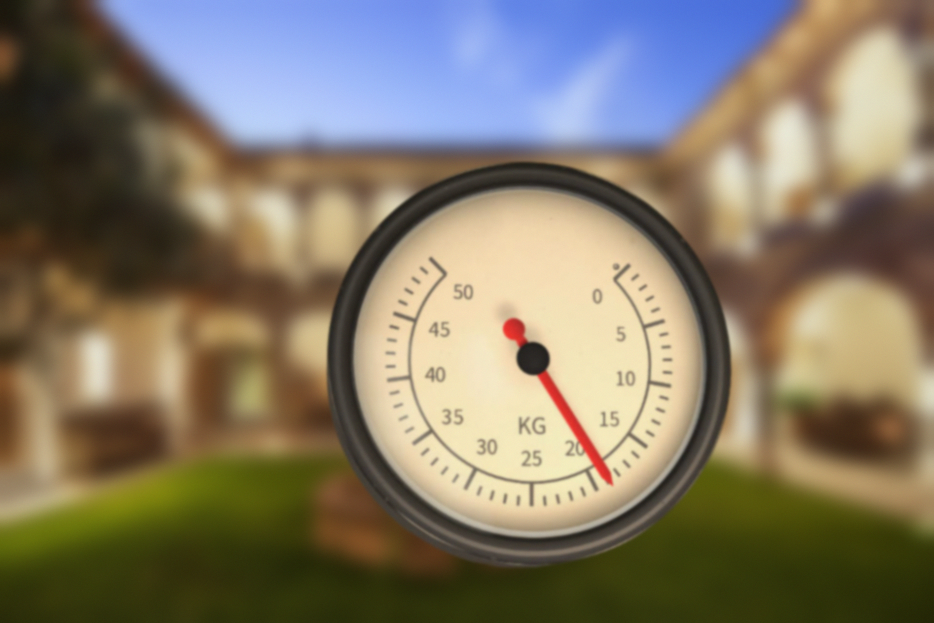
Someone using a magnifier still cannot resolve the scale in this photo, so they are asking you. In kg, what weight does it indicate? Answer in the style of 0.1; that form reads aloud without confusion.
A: 19
